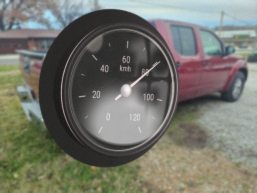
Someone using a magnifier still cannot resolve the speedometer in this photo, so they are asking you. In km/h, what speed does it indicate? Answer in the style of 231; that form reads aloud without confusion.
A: 80
